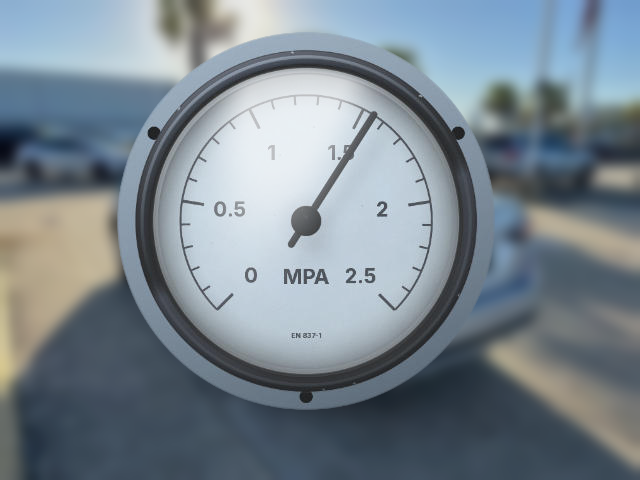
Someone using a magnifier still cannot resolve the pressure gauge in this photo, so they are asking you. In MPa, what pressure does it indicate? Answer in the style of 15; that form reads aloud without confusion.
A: 1.55
